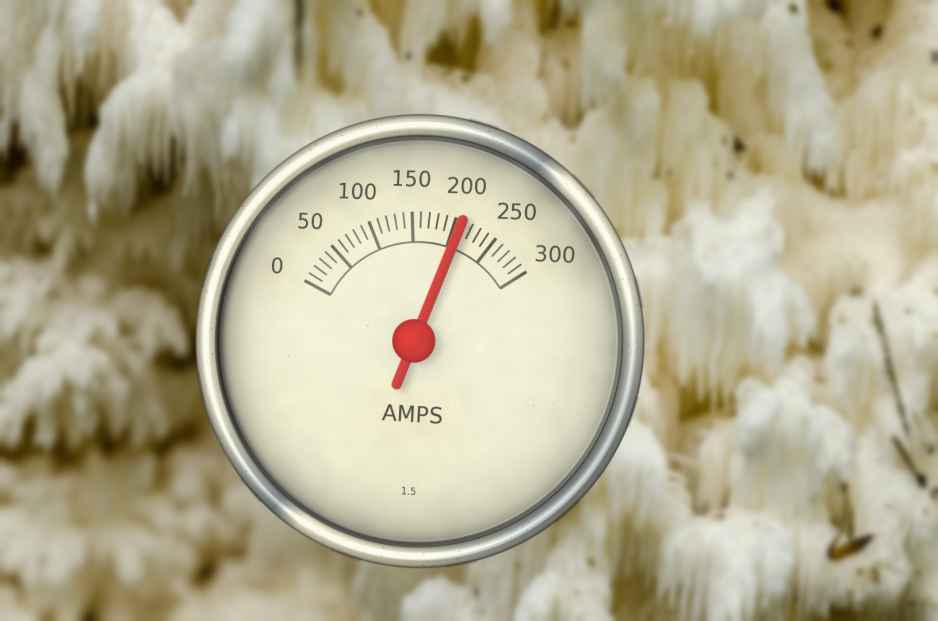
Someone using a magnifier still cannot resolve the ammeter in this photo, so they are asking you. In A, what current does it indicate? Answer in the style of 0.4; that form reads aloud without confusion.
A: 210
